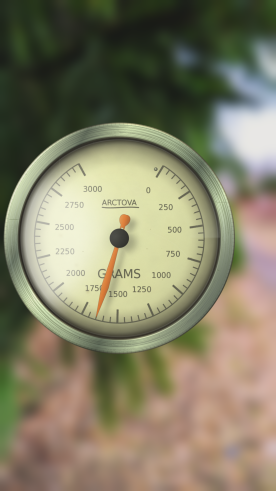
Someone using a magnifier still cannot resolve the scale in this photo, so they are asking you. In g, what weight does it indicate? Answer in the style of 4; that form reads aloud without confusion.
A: 1650
